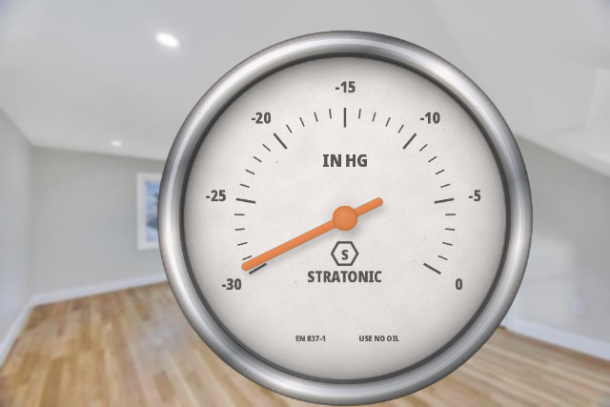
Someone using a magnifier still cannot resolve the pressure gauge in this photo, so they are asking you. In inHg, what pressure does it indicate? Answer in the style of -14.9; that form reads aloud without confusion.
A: -29.5
